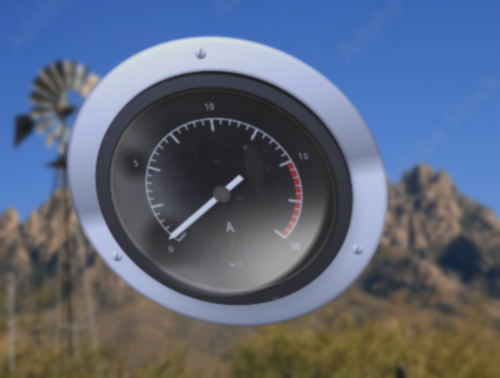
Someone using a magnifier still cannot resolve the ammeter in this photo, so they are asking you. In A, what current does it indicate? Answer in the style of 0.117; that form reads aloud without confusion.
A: 0.5
